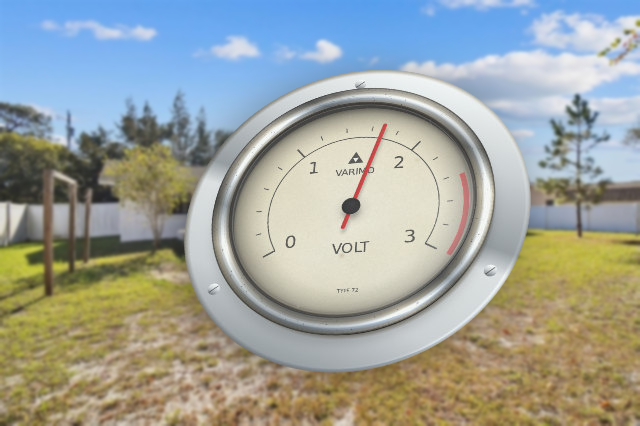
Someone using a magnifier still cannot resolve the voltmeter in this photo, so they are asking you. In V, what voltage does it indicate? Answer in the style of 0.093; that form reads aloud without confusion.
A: 1.7
